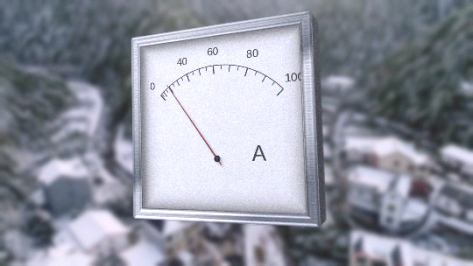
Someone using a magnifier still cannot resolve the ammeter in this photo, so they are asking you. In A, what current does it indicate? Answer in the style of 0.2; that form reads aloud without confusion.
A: 20
